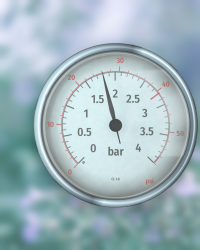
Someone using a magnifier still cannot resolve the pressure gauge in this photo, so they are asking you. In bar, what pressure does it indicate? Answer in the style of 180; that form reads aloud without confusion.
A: 1.8
